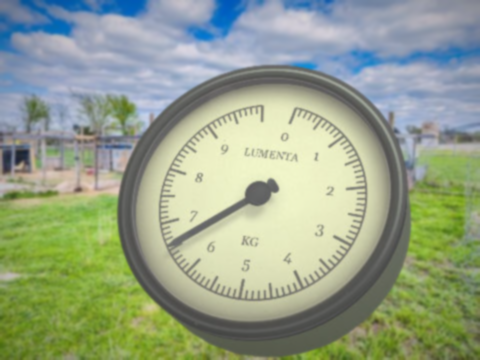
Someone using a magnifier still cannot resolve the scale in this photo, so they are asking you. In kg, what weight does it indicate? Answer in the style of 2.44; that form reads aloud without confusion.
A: 6.5
